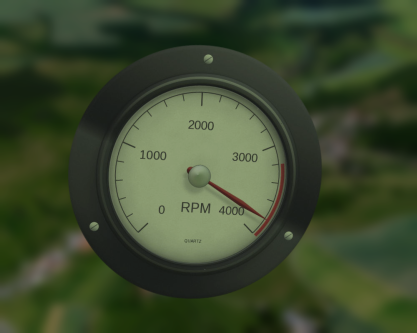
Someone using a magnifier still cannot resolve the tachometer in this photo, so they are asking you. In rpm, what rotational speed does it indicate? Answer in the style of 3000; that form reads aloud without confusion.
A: 3800
